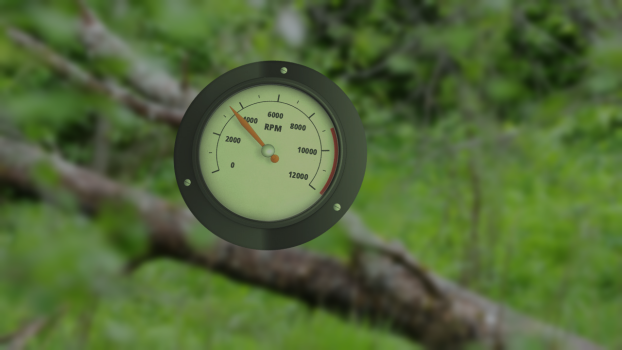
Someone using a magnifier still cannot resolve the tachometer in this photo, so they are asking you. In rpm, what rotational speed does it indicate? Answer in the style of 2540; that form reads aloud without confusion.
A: 3500
